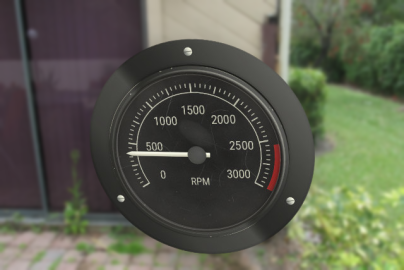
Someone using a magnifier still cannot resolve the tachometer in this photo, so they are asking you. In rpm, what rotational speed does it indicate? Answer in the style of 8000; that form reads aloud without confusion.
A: 400
